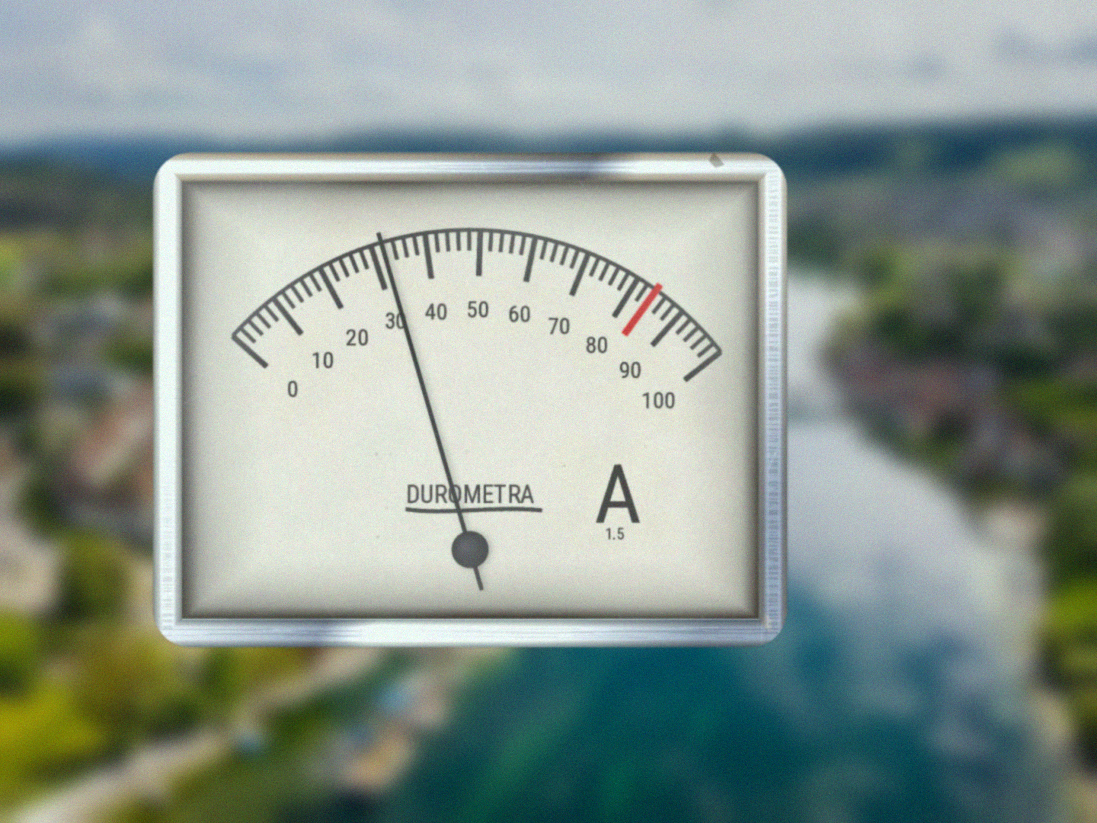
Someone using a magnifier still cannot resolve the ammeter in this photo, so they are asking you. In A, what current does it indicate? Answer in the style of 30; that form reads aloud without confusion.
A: 32
